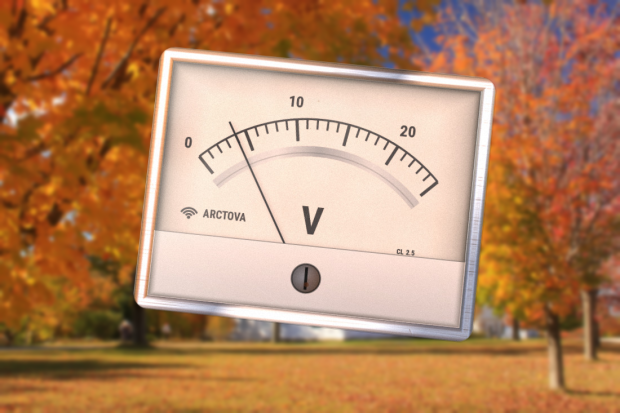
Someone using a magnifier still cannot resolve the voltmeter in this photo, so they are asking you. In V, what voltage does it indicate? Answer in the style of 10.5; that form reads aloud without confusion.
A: 4
